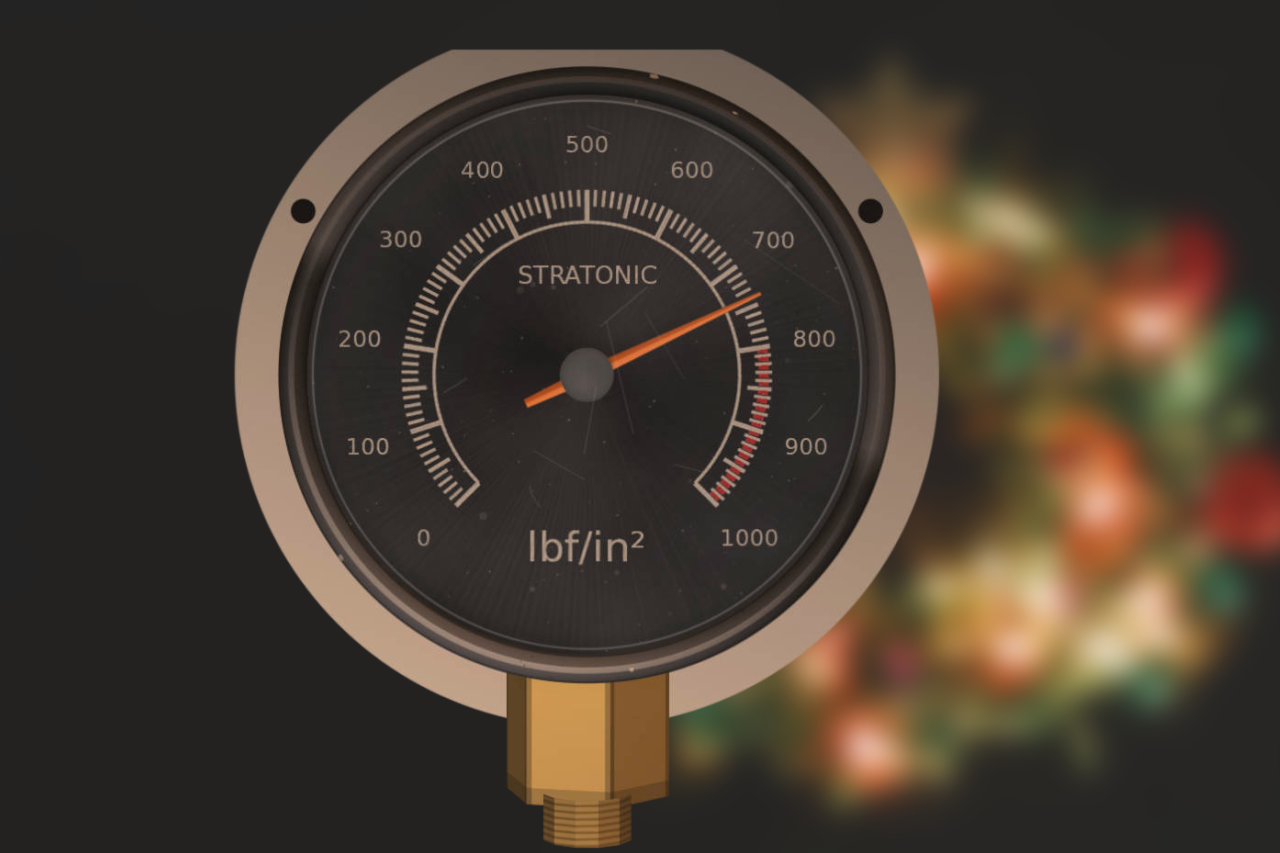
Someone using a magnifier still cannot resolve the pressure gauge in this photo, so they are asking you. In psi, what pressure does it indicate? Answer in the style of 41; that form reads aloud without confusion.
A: 740
